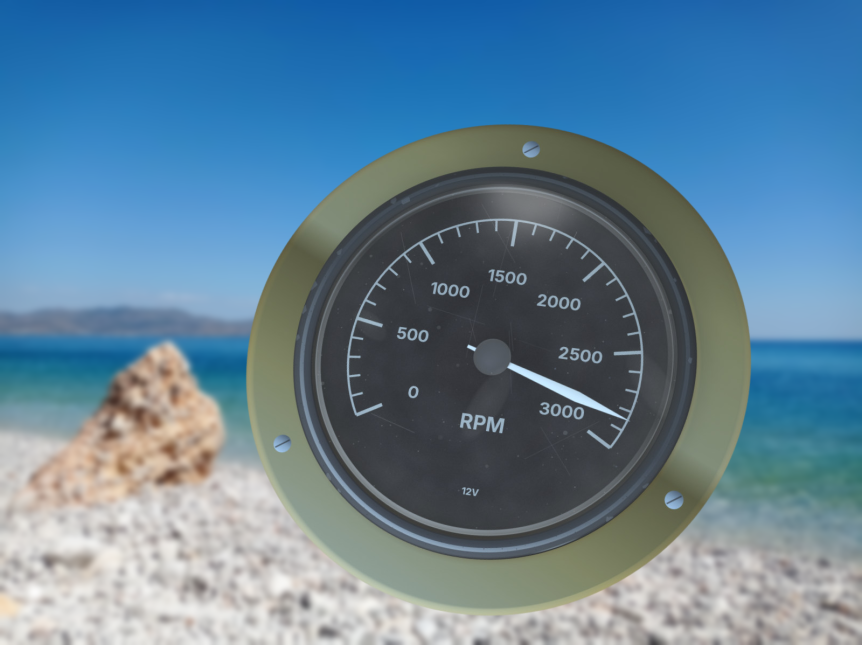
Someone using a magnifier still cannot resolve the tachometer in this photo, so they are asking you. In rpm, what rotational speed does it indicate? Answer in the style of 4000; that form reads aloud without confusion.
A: 2850
